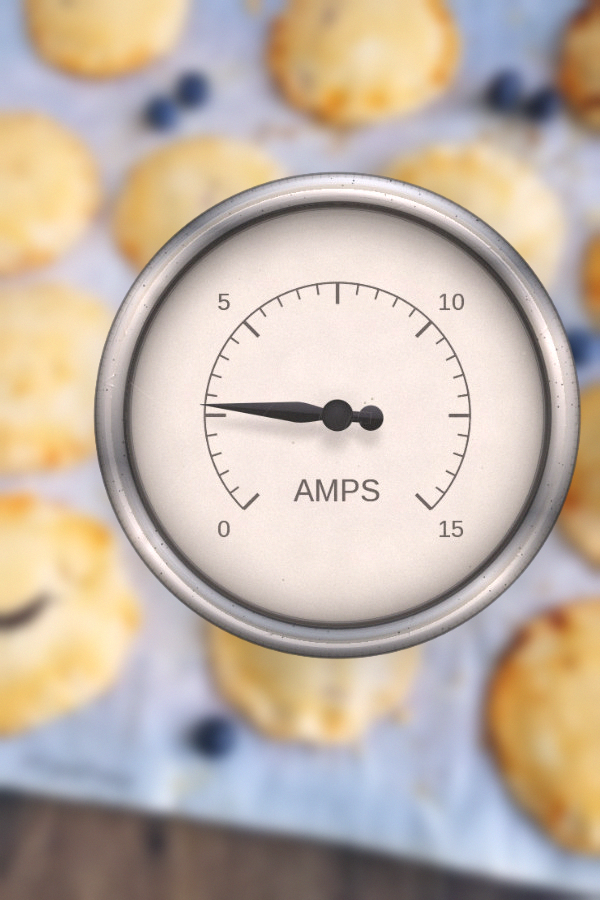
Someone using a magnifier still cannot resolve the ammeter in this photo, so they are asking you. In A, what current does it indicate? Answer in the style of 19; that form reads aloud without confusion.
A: 2.75
